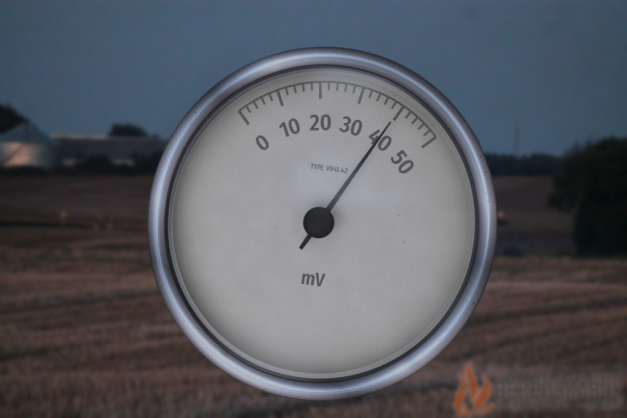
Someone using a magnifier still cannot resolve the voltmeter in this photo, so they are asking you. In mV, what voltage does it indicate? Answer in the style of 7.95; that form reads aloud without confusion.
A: 40
